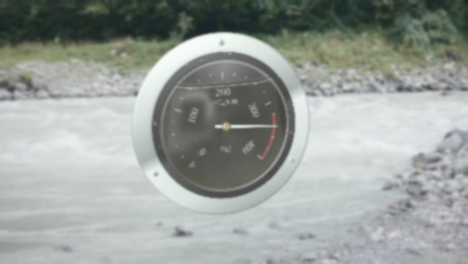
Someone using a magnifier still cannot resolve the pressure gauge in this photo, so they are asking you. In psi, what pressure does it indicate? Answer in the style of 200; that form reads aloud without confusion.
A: 340
